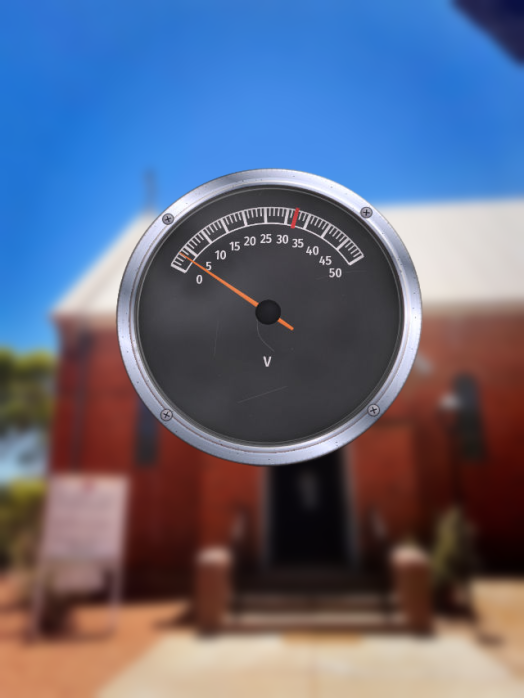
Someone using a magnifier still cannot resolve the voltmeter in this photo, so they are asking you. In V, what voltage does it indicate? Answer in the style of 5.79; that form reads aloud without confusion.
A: 3
